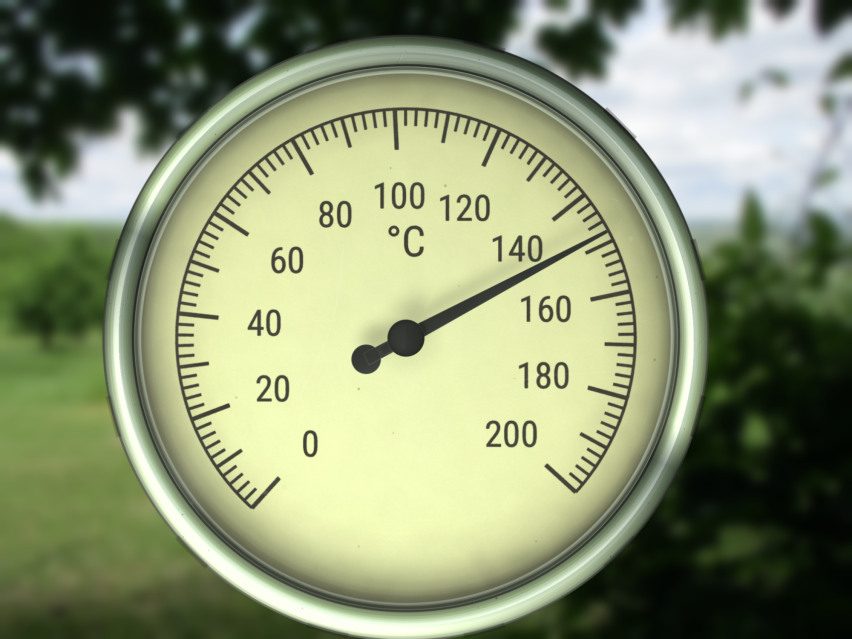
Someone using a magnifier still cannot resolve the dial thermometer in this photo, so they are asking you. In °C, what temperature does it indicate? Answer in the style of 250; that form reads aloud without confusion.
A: 148
